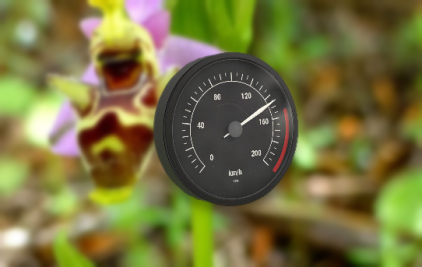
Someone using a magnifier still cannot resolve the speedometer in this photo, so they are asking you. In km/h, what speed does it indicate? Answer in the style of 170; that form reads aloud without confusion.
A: 145
